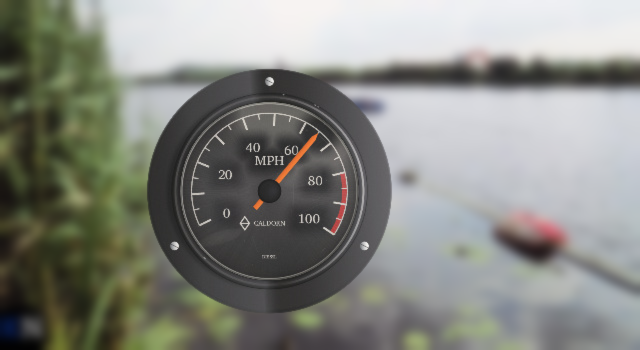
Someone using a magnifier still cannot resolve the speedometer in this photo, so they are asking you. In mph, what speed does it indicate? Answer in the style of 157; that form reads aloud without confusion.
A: 65
